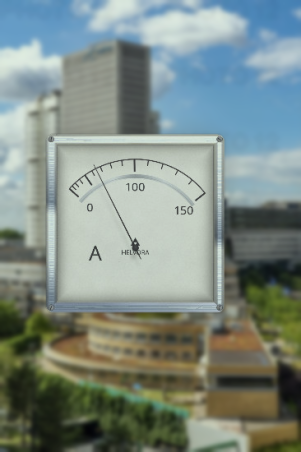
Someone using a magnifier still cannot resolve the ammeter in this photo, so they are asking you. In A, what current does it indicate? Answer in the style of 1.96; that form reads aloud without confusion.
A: 65
